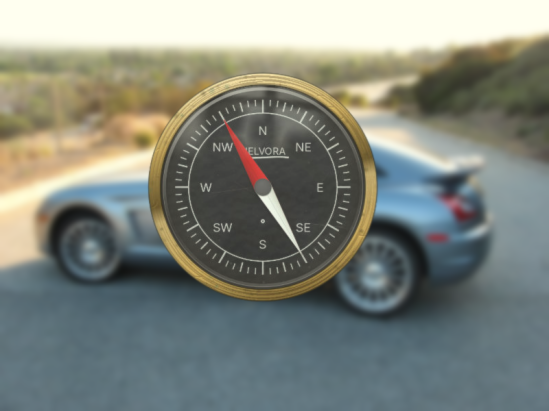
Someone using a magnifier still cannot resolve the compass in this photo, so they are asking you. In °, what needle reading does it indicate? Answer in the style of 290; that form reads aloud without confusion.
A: 330
